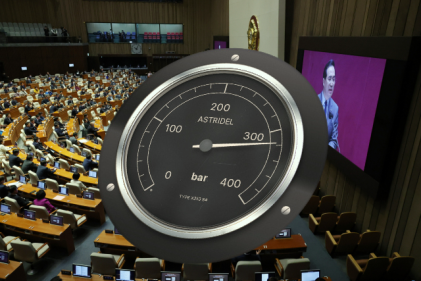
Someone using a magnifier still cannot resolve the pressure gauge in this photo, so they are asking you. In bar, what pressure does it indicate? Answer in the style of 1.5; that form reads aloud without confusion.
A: 320
